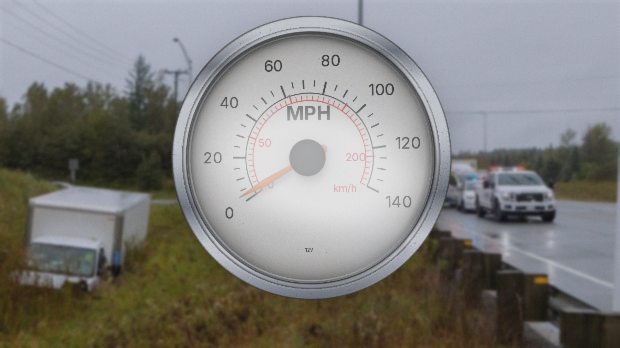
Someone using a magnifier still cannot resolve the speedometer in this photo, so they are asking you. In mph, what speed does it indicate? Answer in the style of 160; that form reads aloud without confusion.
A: 2.5
